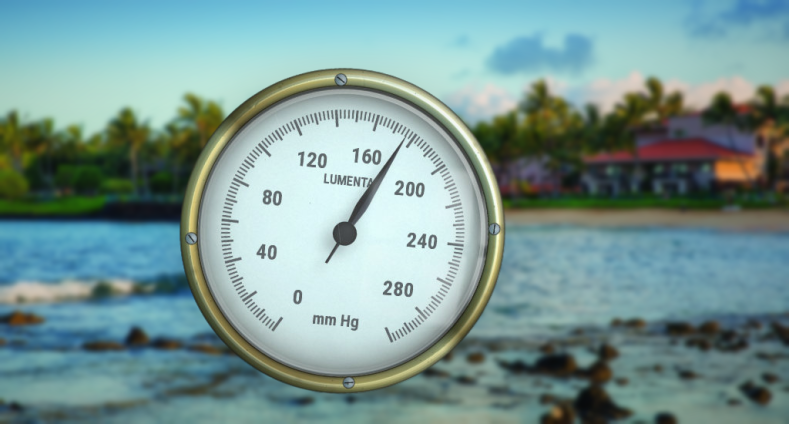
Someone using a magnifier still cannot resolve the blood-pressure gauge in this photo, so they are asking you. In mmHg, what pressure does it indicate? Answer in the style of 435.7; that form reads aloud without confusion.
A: 176
